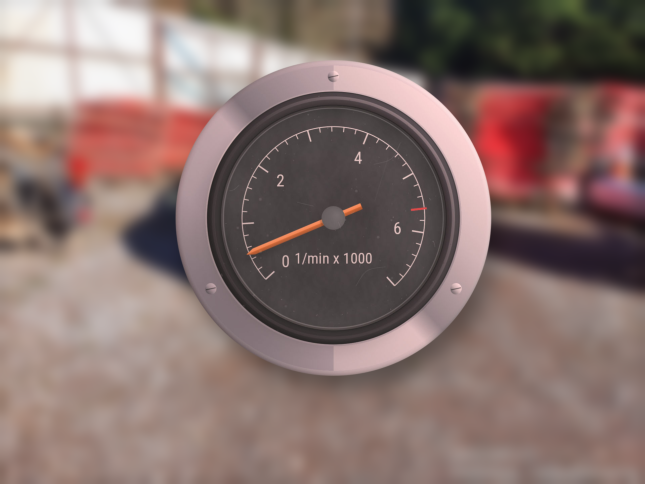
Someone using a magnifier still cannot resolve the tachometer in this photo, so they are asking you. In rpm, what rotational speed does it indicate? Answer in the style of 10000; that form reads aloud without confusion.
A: 500
